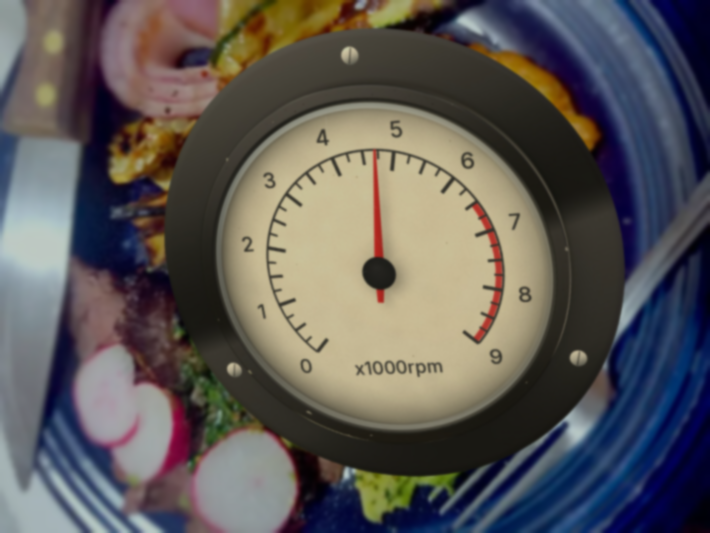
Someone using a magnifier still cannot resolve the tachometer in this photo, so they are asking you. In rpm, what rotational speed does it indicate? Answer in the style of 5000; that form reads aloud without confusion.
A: 4750
